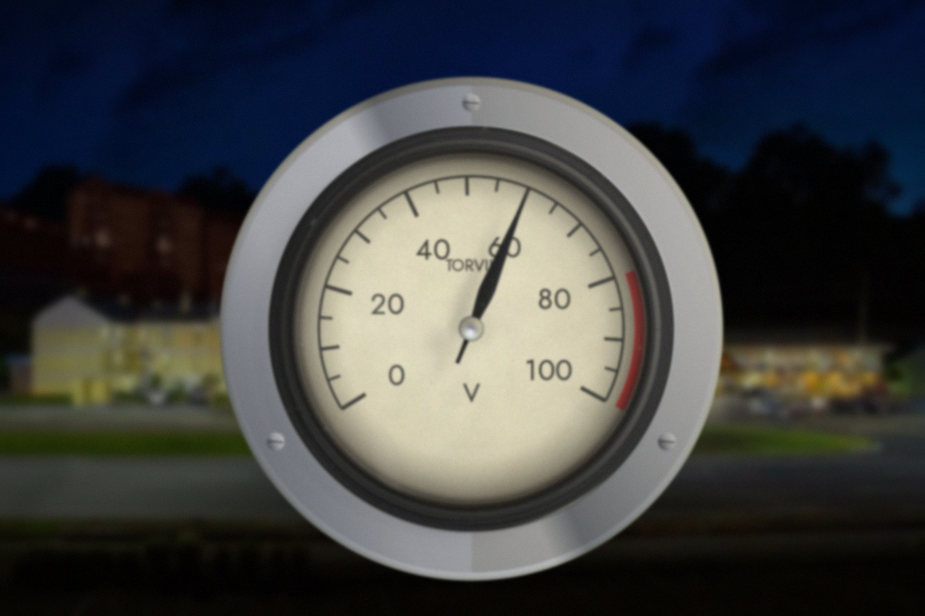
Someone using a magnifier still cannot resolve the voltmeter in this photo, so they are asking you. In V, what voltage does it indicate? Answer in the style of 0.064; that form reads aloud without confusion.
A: 60
